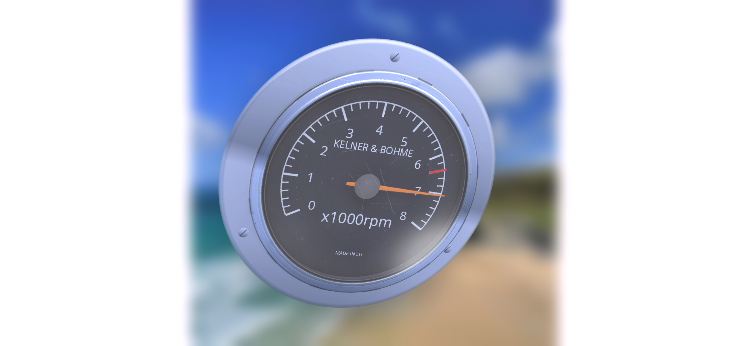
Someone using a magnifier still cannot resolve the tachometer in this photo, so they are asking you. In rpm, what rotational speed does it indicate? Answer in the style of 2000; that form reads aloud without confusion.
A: 7000
